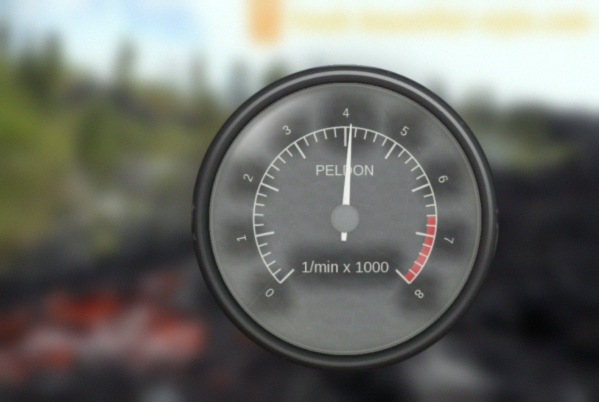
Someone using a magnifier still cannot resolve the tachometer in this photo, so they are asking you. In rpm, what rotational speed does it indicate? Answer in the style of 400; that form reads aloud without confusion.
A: 4100
